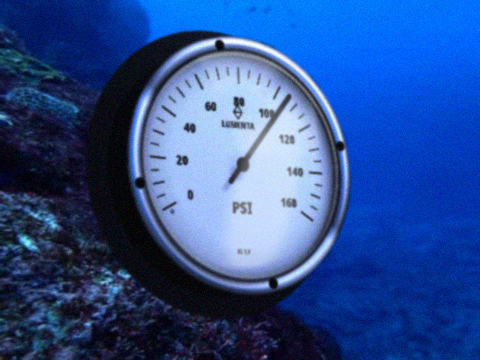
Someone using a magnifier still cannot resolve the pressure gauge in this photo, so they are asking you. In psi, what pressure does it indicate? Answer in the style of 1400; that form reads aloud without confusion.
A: 105
